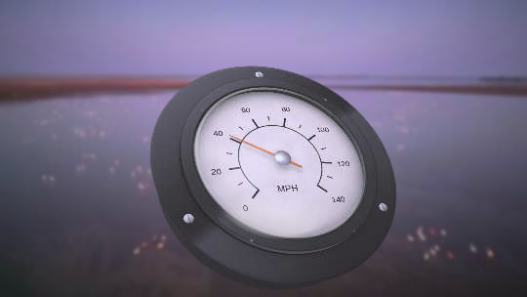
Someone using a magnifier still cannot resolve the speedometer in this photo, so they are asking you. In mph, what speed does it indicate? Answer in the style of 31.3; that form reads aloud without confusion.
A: 40
